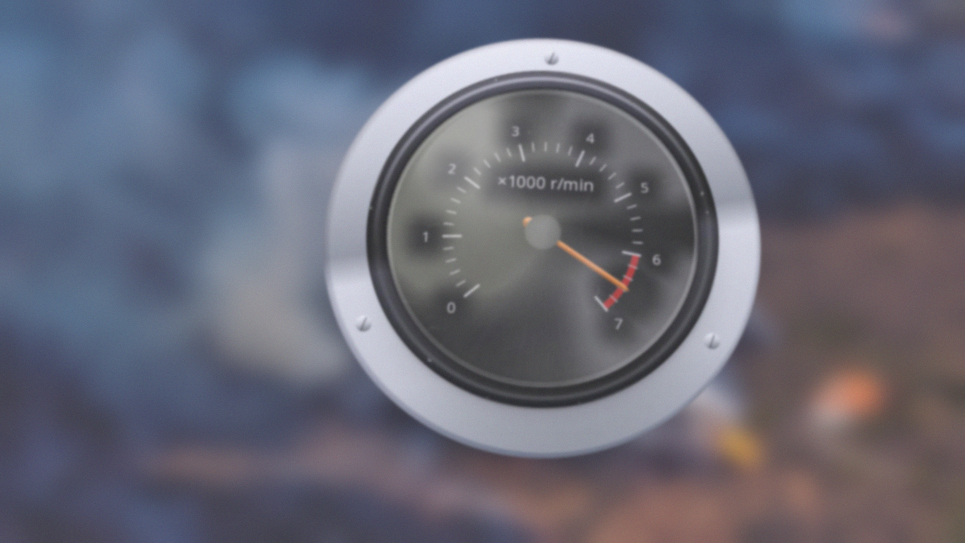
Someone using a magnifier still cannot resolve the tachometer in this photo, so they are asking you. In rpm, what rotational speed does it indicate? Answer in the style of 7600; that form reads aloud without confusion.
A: 6600
